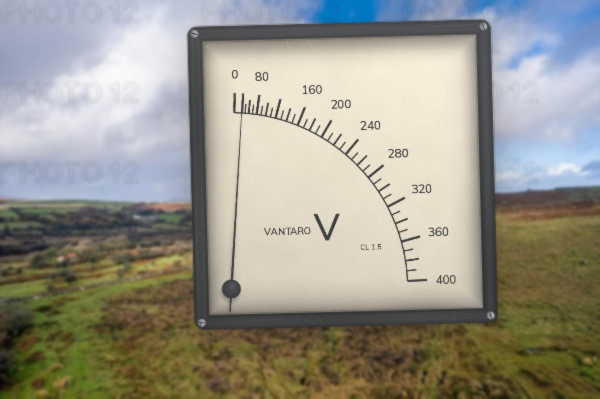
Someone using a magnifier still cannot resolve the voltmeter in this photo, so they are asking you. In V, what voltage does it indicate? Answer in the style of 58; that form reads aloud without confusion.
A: 40
